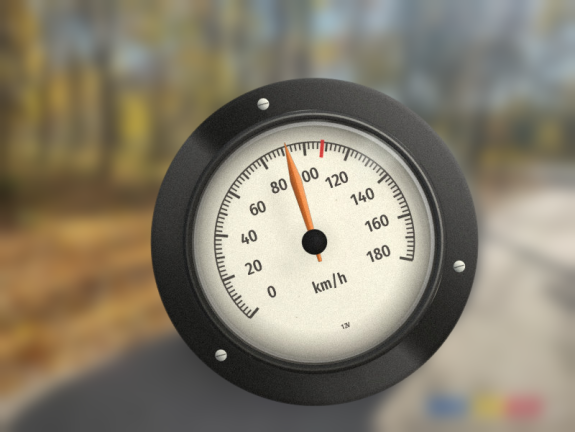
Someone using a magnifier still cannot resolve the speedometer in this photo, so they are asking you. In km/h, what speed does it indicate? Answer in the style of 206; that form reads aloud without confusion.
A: 92
